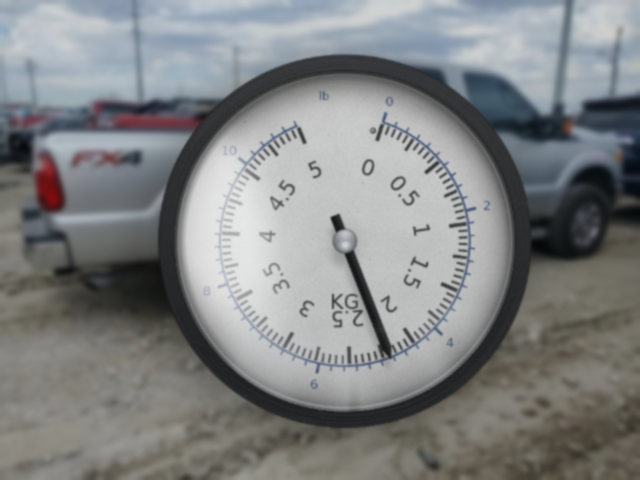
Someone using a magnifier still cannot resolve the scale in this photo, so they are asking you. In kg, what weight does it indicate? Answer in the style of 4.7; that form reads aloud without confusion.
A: 2.2
